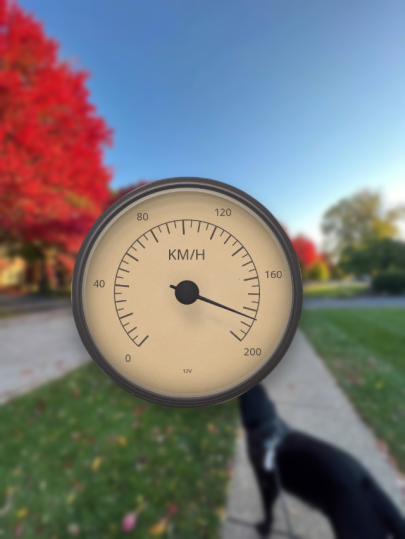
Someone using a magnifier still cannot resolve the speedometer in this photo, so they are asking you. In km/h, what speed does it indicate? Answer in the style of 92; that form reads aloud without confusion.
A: 185
